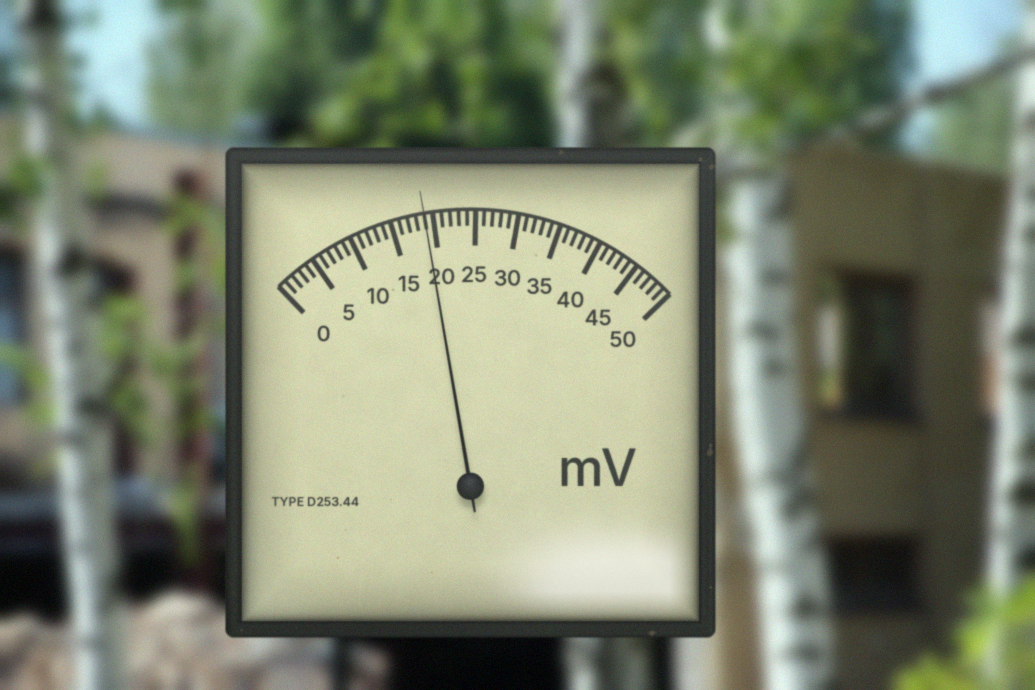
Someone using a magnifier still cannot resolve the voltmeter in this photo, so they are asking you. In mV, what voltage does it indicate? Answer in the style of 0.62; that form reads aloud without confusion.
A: 19
